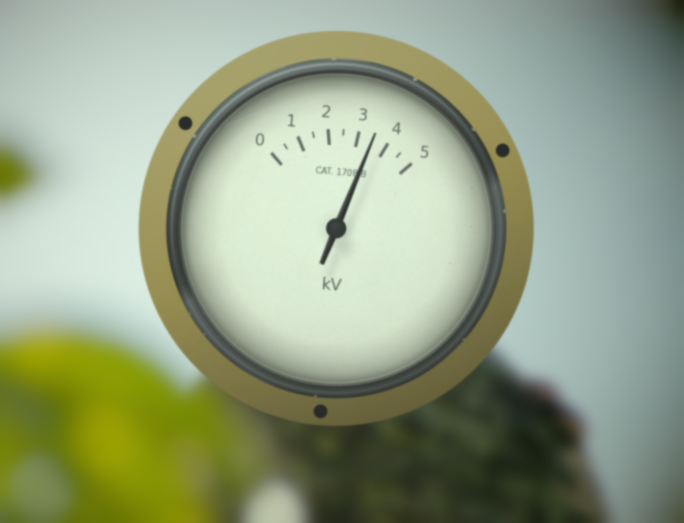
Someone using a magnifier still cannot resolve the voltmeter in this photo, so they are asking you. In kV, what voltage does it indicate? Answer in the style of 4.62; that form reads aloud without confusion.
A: 3.5
